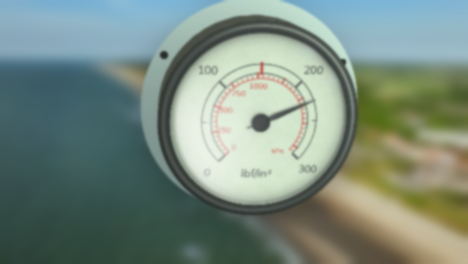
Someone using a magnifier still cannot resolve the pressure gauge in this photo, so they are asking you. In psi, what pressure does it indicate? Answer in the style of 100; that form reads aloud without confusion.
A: 225
